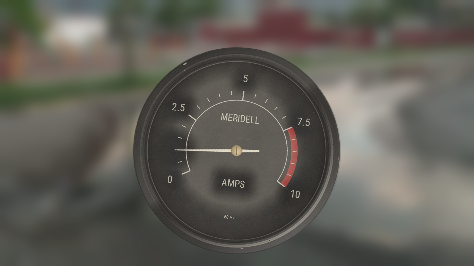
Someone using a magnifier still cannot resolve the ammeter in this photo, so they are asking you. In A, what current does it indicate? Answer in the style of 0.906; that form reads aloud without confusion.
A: 1
